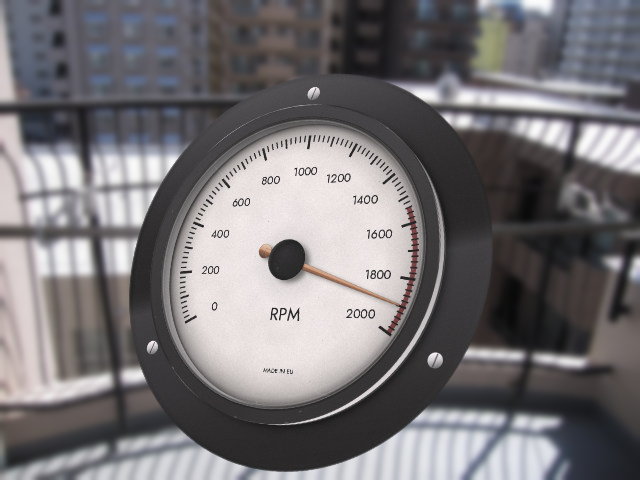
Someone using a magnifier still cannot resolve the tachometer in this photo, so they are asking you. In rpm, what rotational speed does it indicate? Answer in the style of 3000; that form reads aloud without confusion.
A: 1900
